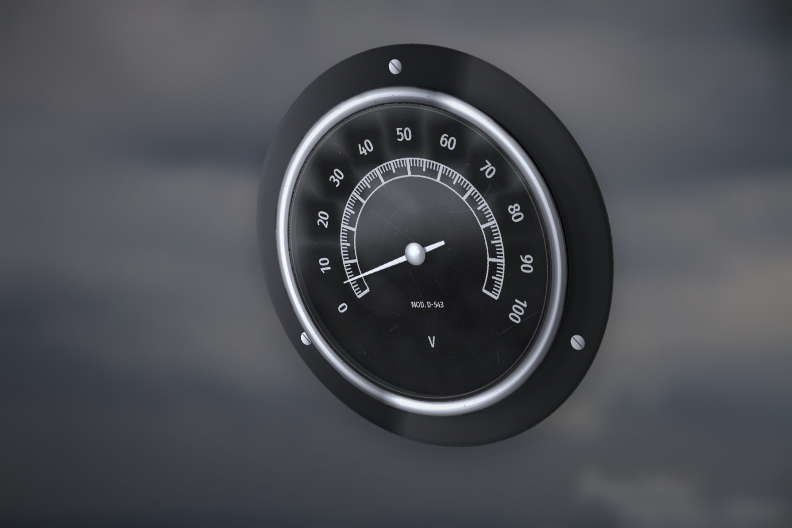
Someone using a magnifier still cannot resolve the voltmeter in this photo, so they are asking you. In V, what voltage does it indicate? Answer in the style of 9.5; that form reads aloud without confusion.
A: 5
